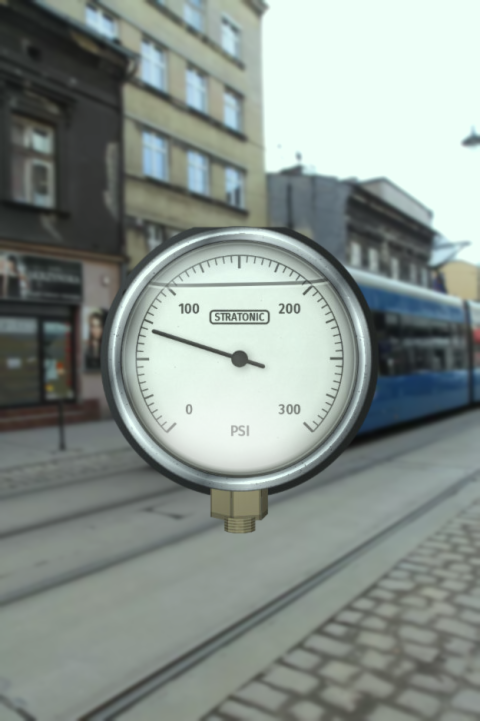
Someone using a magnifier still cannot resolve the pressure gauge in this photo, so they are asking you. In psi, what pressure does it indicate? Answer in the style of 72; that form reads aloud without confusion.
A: 70
